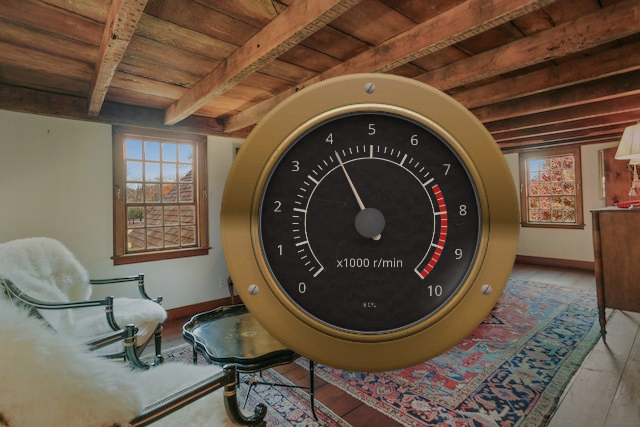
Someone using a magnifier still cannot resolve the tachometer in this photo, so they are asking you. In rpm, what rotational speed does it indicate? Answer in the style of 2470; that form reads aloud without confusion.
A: 4000
